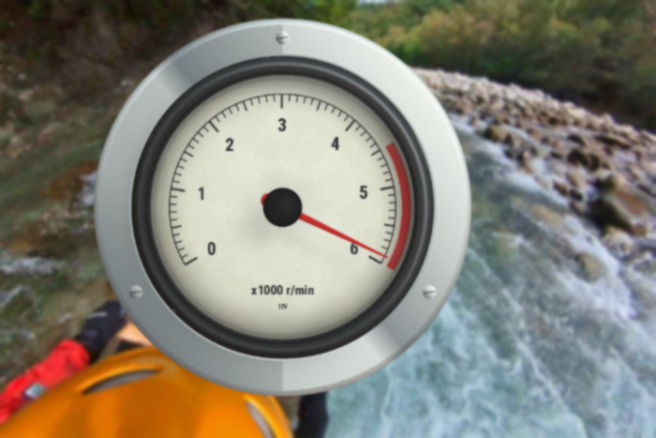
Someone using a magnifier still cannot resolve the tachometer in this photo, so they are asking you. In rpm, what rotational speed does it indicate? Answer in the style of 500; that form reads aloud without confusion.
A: 5900
